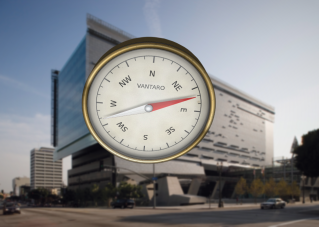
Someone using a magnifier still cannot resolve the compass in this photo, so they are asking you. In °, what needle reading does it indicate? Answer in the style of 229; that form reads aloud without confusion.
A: 70
